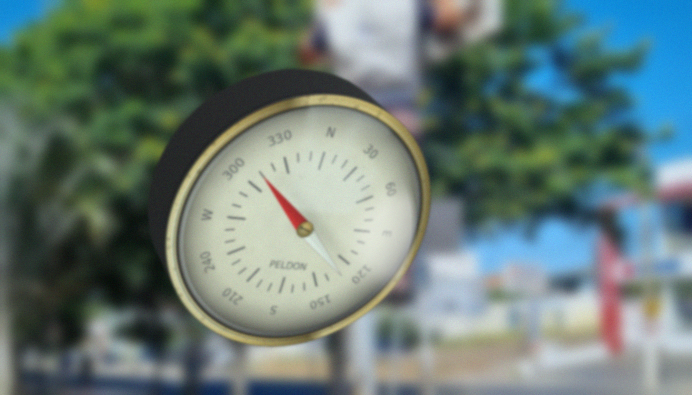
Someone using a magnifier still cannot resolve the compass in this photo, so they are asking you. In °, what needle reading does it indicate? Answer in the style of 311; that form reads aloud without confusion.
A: 310
